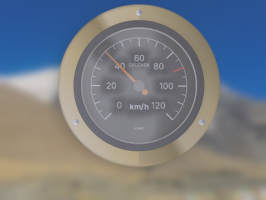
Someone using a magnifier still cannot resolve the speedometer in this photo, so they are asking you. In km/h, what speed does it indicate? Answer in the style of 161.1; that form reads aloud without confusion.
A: 40
